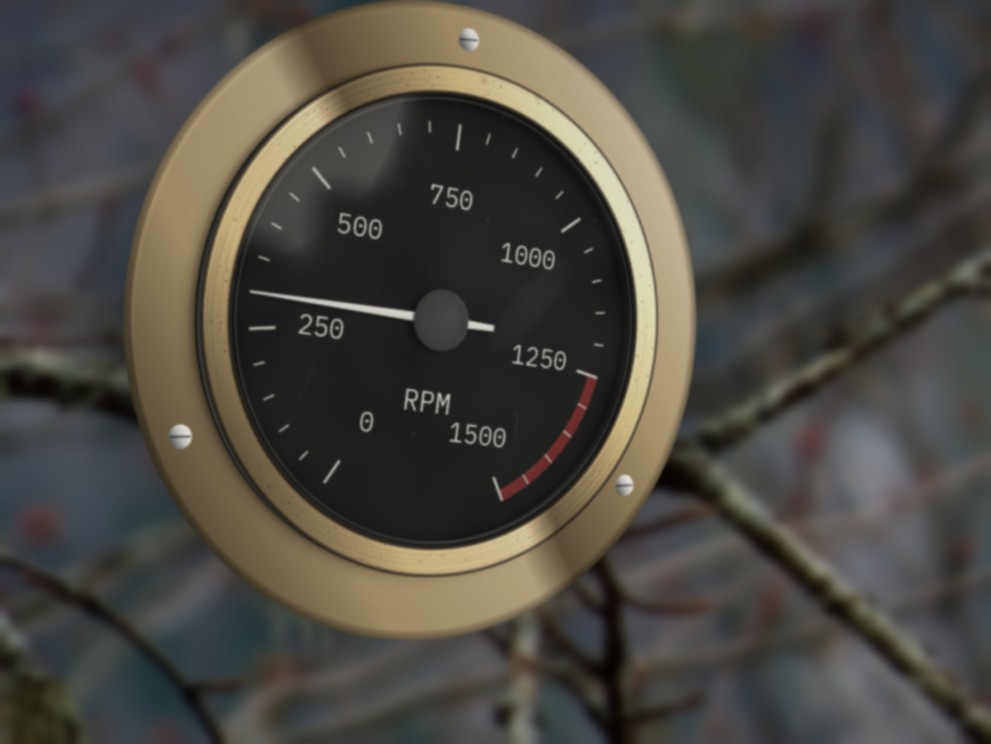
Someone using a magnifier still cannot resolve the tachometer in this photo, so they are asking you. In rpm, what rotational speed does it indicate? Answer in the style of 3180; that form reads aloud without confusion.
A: 300
